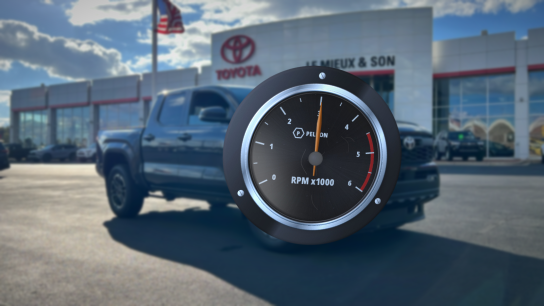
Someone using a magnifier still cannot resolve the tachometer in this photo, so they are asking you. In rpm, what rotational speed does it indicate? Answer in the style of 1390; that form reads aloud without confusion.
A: 3000
